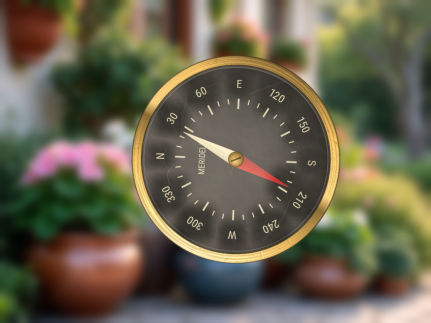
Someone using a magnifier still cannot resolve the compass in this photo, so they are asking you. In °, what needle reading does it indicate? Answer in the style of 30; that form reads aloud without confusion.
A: 205
